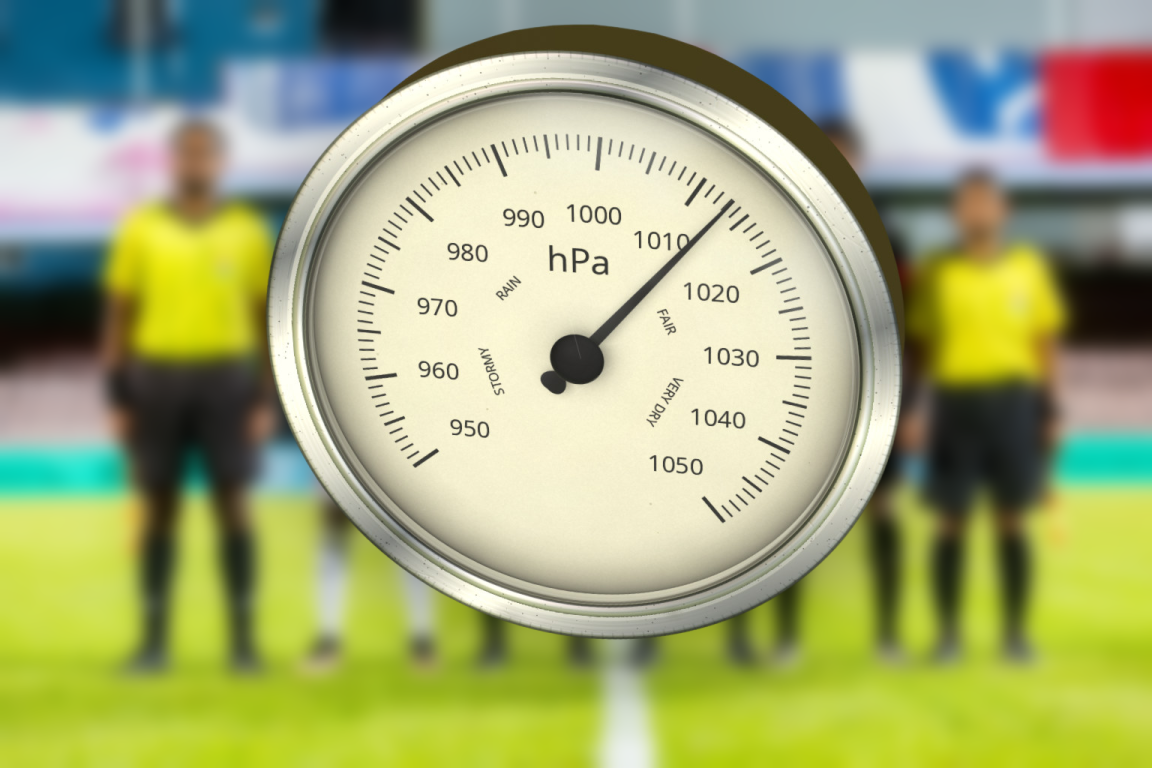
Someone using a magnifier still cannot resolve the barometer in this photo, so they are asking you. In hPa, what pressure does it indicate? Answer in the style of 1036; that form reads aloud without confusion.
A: 1013
